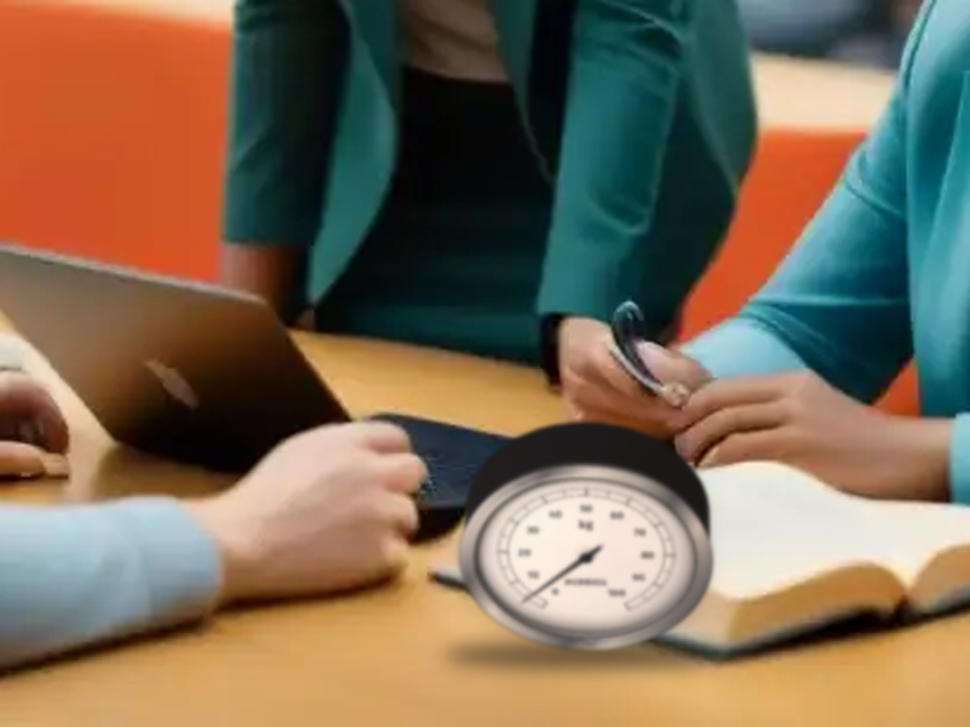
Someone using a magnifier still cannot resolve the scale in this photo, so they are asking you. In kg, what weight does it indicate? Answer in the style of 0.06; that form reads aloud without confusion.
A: 5
